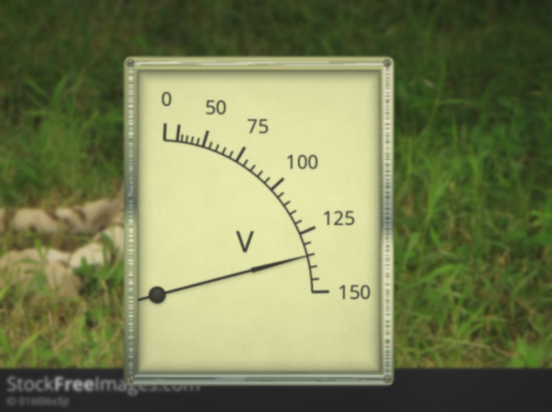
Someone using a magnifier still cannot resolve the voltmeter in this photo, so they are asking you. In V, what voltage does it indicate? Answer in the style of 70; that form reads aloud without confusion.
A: 135
